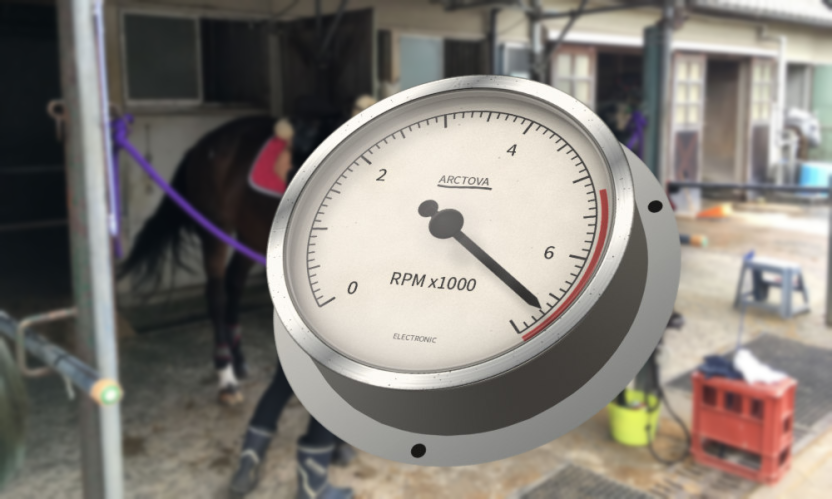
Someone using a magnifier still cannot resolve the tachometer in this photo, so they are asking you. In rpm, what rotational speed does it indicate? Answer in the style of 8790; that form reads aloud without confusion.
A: 6700
